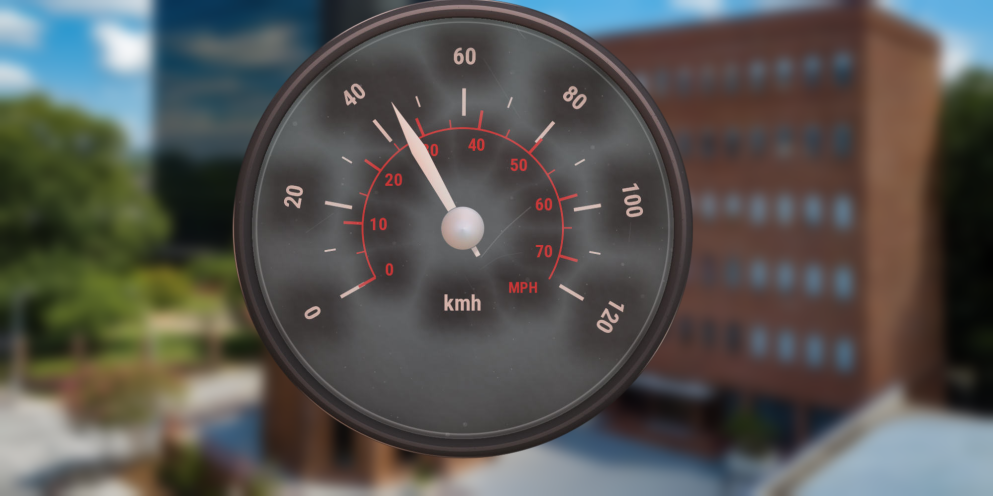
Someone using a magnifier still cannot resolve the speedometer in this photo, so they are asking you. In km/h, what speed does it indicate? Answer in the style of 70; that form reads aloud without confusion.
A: 45
